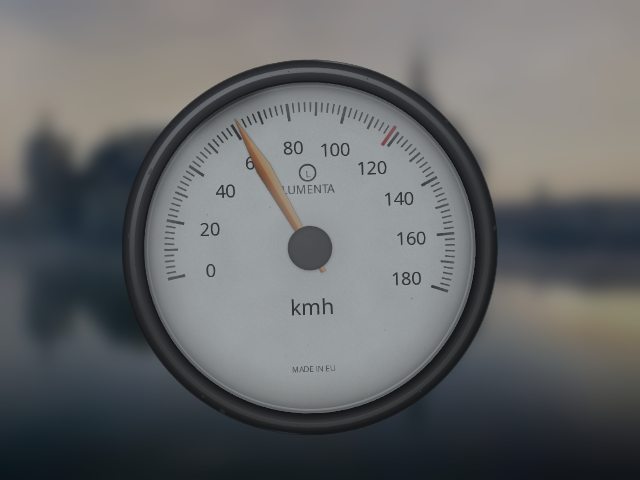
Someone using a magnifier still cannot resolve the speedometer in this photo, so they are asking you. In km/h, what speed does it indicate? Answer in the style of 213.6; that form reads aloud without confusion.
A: 62
